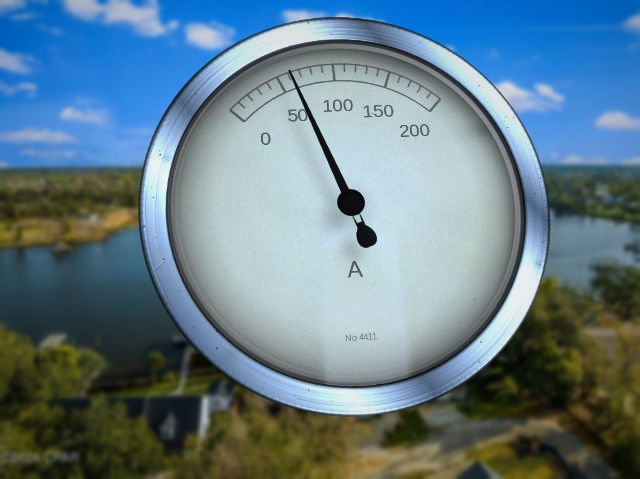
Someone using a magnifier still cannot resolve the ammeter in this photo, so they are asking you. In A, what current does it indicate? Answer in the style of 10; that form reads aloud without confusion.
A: 60
